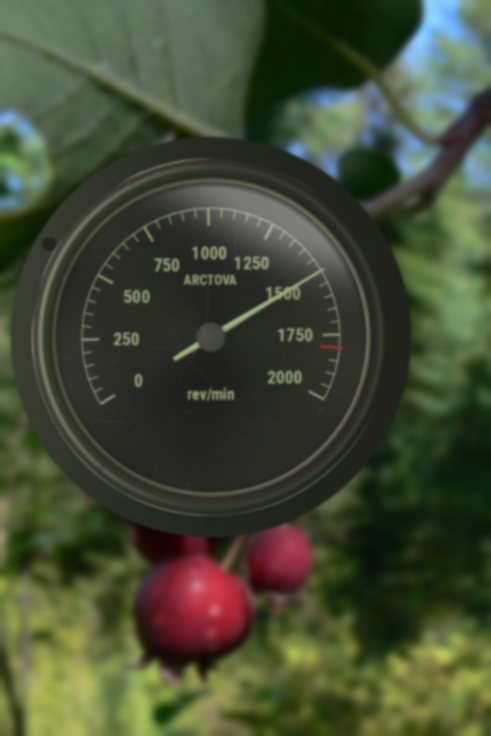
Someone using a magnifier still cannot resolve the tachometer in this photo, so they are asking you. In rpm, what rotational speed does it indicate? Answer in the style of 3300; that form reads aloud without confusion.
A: 1500
